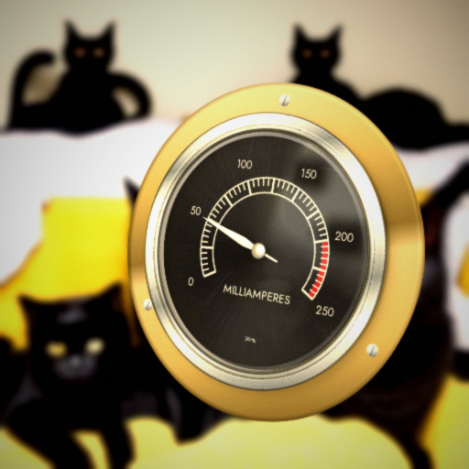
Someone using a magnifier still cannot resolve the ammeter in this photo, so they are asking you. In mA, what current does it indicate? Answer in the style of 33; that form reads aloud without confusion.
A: 50
